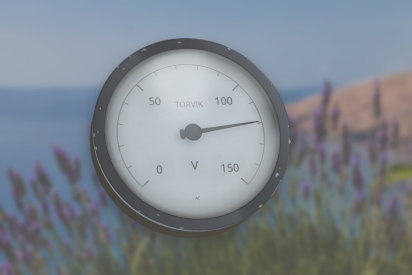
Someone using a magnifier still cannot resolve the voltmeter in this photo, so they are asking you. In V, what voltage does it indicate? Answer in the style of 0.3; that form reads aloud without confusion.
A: 120
